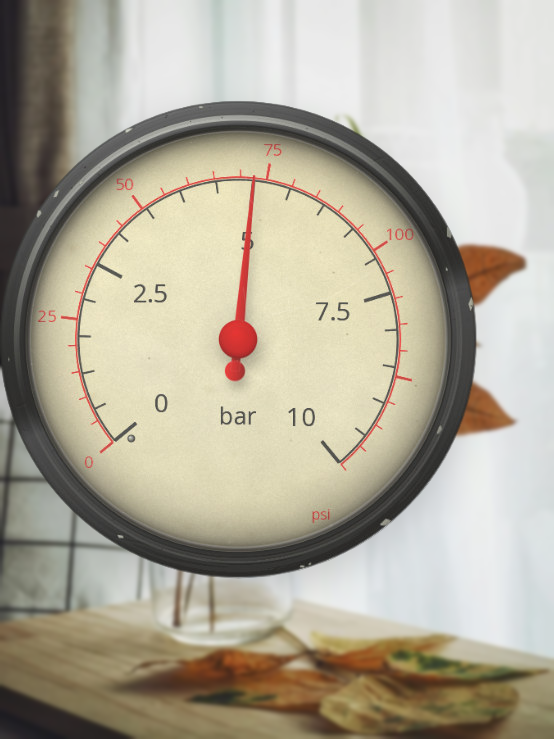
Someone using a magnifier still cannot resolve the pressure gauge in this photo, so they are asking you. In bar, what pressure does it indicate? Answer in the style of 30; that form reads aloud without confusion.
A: 5
